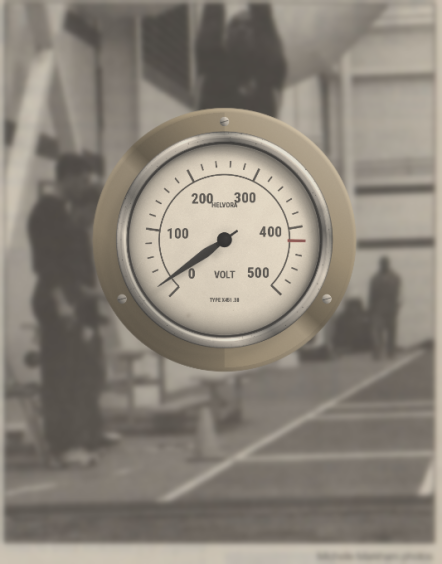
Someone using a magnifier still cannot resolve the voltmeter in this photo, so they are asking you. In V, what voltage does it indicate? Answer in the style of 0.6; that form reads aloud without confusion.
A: 20
